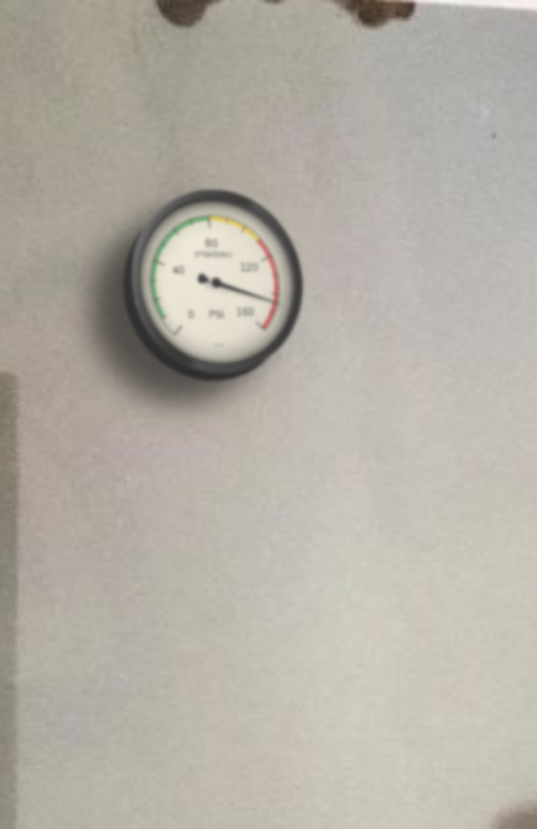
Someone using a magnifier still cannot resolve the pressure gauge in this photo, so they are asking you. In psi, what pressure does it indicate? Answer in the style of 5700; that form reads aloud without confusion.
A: 145
